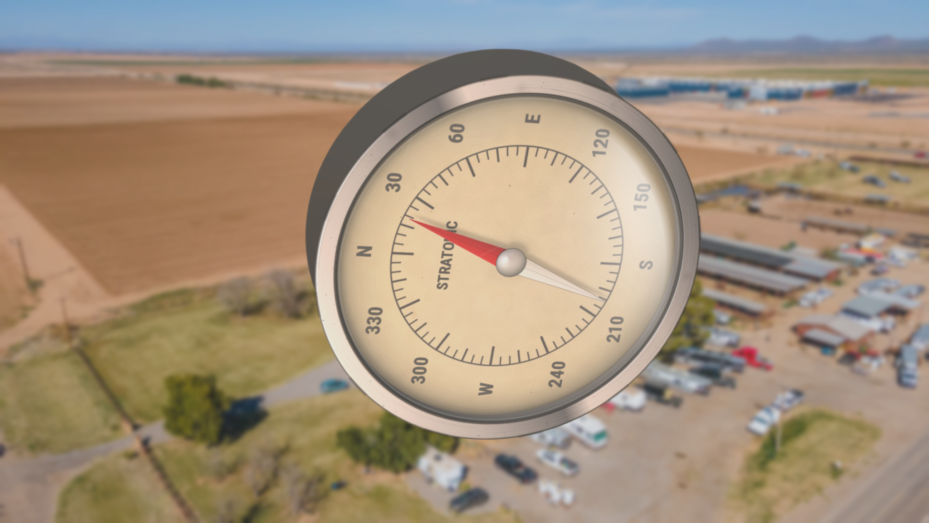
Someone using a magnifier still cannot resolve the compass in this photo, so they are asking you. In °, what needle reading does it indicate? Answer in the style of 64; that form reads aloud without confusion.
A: 20
